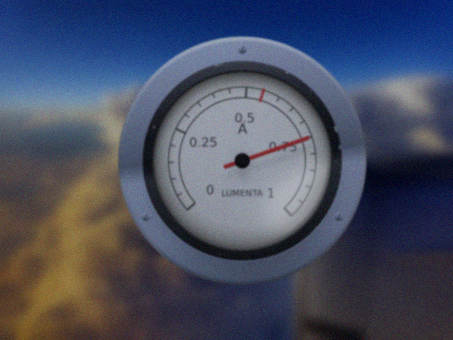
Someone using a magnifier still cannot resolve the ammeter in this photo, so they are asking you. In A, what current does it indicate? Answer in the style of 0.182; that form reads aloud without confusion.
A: 0.75
